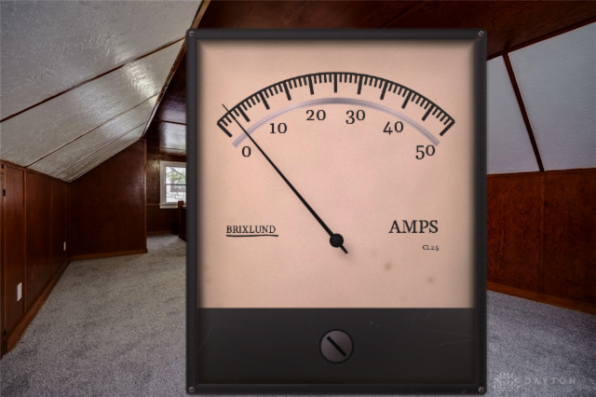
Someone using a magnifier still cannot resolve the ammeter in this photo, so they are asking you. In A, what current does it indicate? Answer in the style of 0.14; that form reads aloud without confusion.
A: 3
